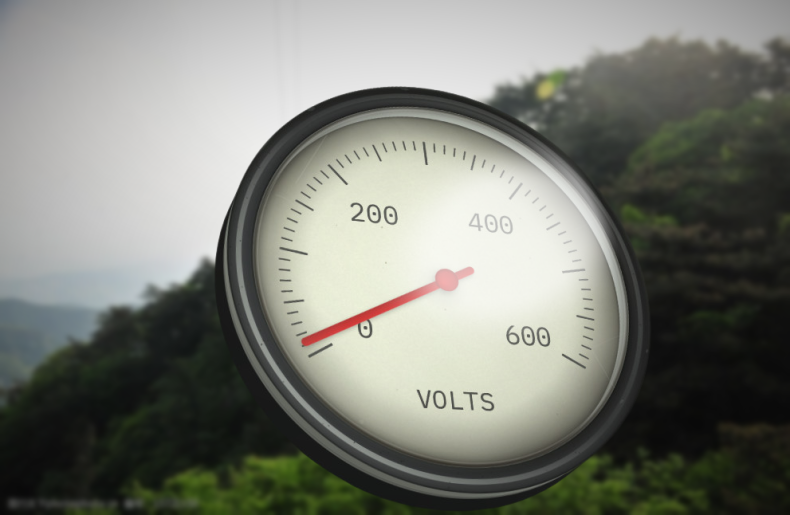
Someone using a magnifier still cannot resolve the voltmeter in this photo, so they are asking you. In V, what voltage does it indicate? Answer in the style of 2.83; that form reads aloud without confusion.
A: 10
